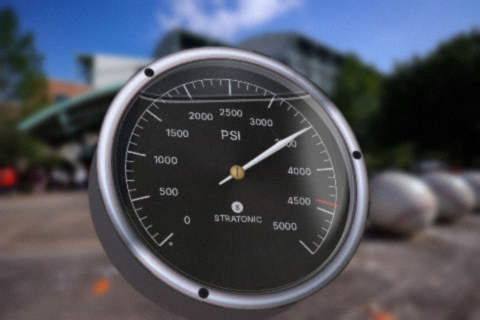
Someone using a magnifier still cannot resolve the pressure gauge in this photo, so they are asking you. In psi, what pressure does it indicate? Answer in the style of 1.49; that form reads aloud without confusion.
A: 3500
